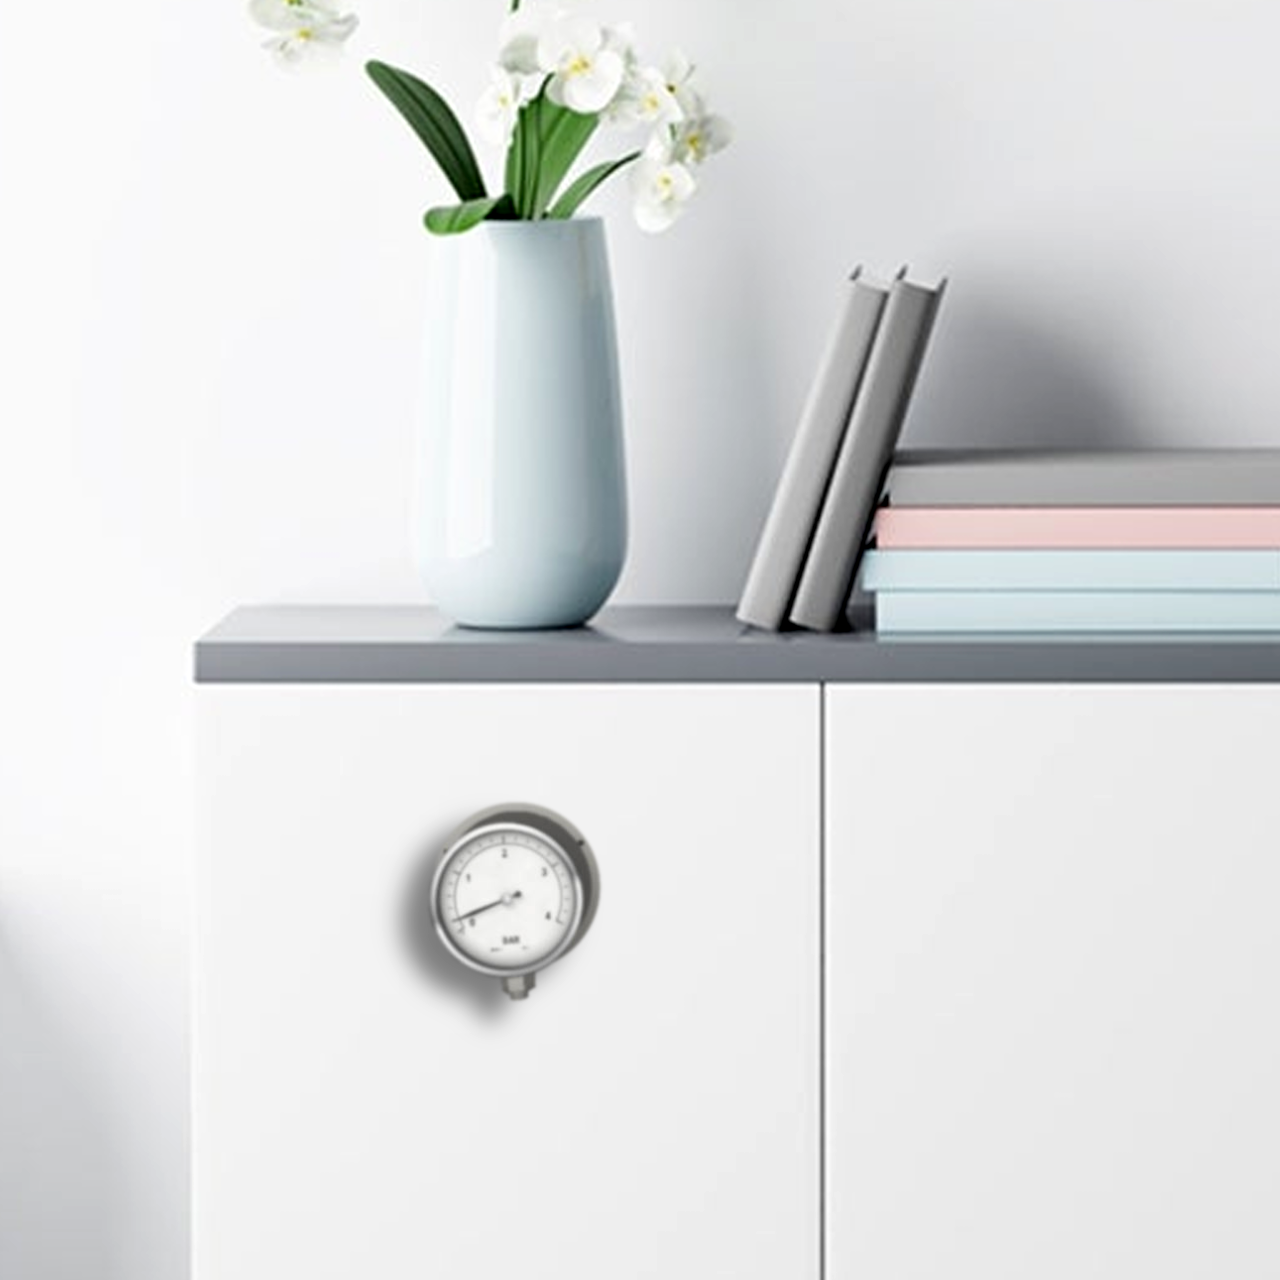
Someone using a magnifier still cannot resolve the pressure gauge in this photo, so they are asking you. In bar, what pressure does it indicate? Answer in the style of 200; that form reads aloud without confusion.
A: 0.2
